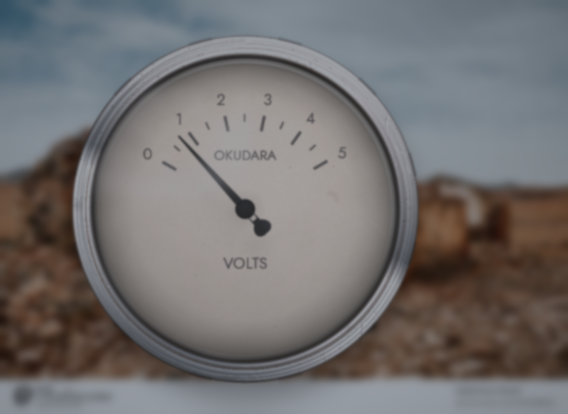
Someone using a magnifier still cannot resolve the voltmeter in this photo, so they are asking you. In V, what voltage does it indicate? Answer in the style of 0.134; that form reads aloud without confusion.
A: 0.75
